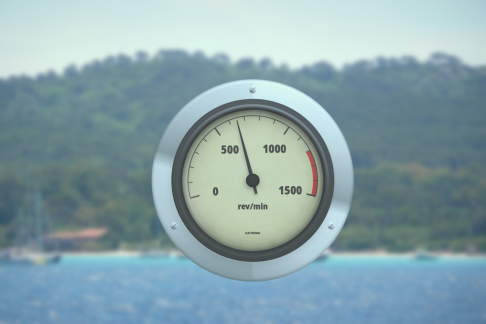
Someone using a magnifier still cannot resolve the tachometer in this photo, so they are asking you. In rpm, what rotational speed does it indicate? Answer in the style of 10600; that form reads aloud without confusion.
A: 650
